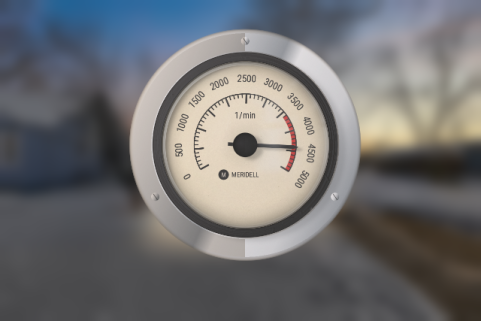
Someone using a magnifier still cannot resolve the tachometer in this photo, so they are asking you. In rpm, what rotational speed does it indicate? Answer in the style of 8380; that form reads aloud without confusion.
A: 4400
